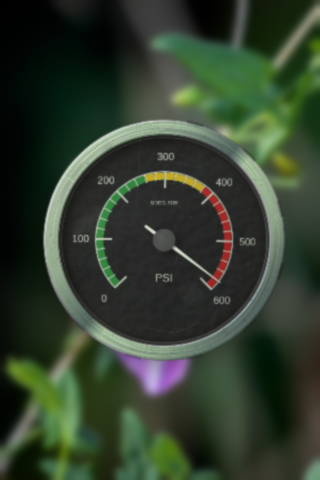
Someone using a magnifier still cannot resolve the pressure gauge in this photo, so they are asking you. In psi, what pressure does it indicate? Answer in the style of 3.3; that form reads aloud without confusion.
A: 580
